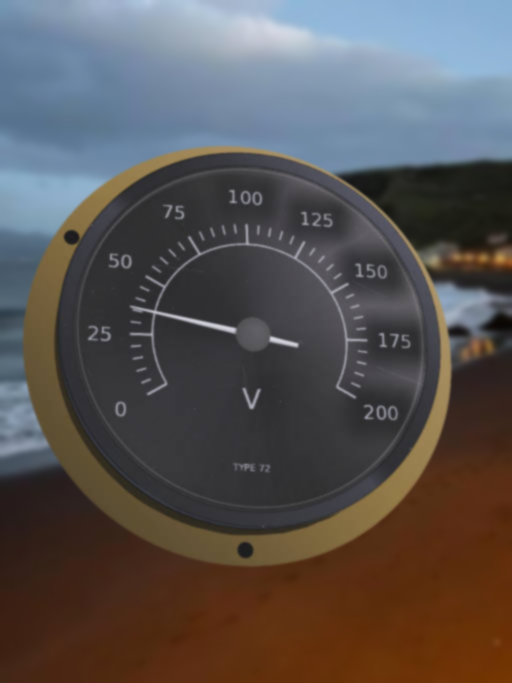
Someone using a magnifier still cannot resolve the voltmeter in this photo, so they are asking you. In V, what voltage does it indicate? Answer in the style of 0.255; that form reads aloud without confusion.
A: 35
